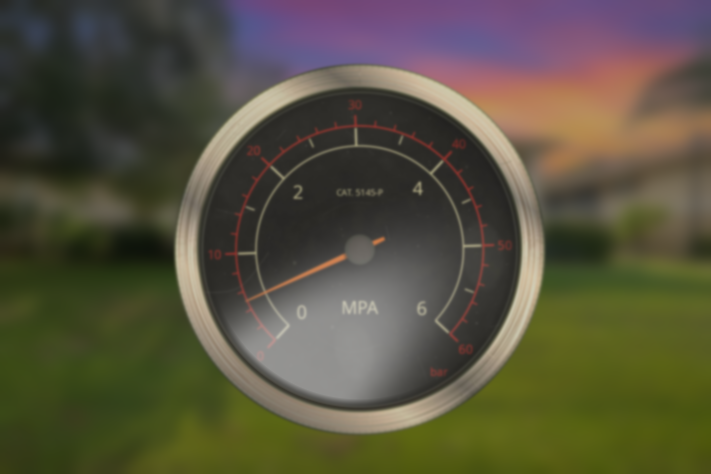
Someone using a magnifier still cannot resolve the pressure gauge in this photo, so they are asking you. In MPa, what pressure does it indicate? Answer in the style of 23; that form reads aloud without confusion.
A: 0.5
